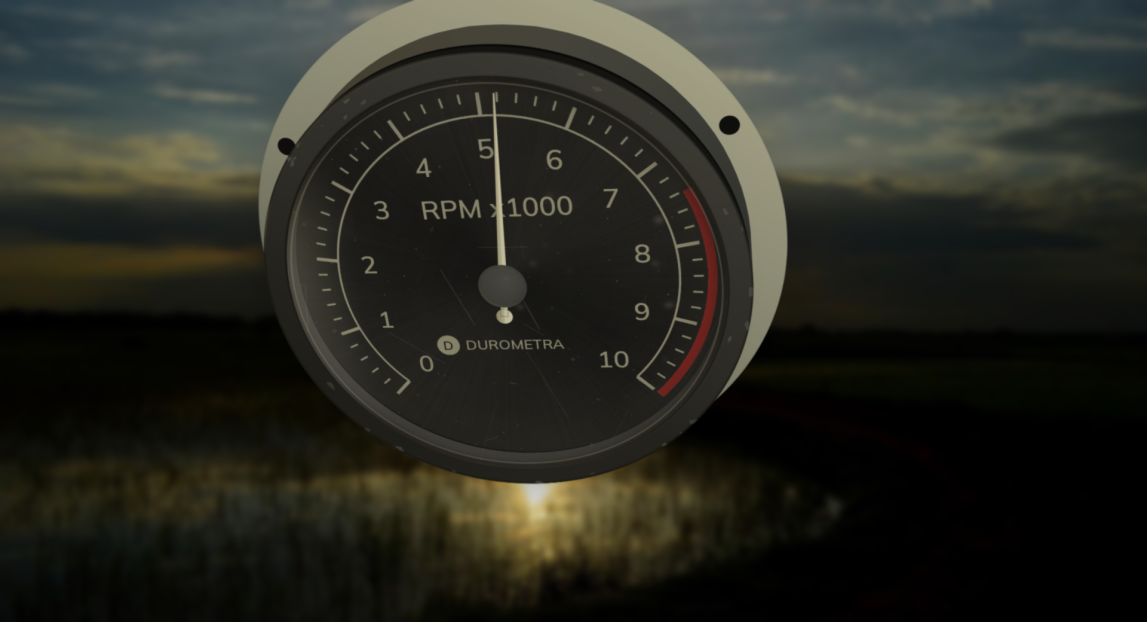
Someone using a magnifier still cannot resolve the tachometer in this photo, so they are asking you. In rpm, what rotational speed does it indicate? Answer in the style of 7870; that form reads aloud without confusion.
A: 5200
